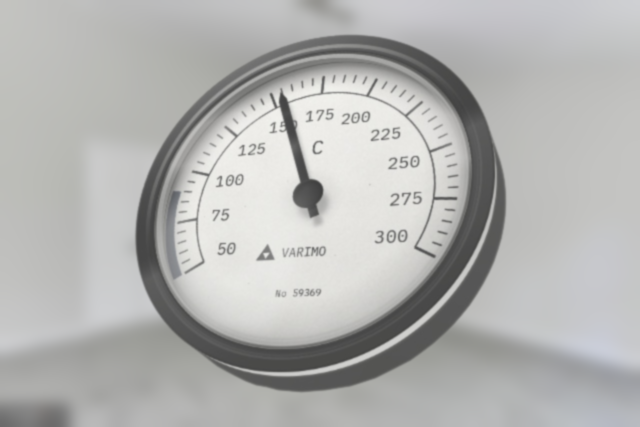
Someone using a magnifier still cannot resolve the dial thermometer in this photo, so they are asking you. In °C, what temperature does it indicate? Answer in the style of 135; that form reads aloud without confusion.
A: 155
